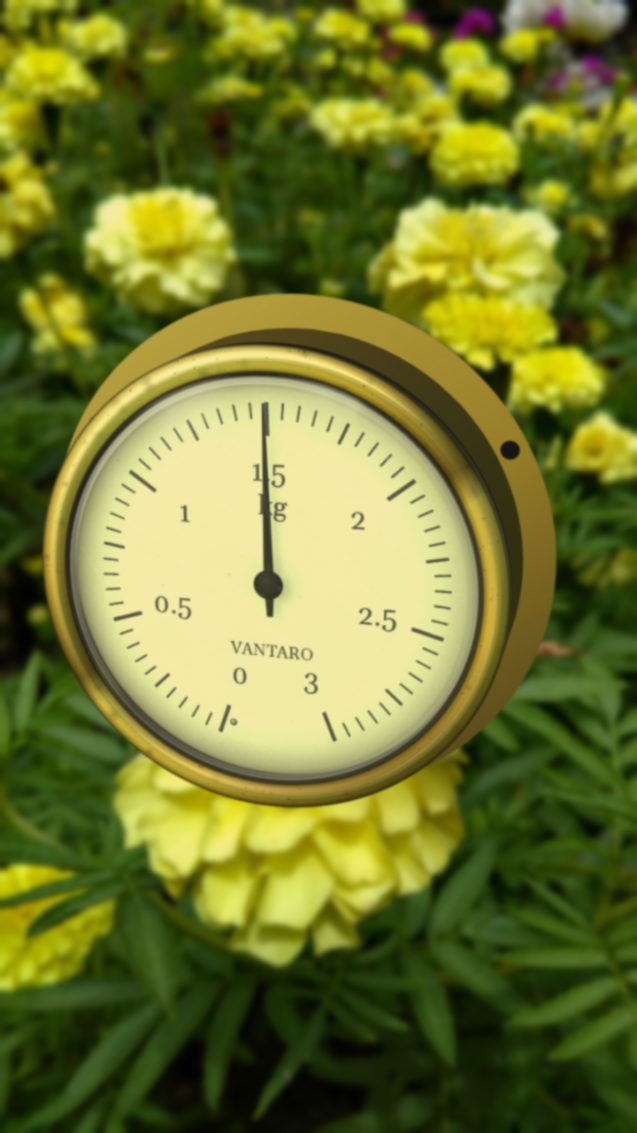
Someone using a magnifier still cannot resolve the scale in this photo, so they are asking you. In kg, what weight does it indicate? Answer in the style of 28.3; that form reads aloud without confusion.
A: 1.5
